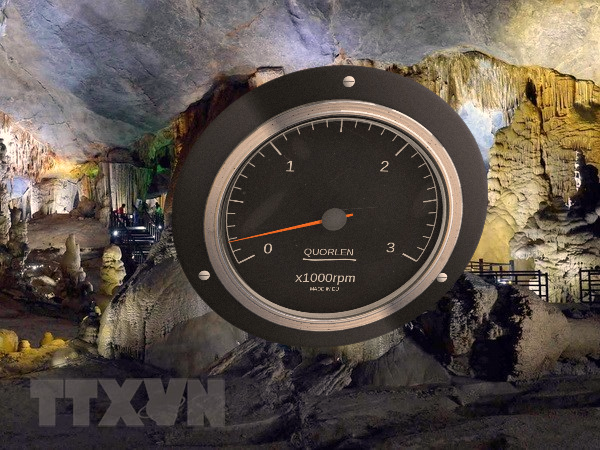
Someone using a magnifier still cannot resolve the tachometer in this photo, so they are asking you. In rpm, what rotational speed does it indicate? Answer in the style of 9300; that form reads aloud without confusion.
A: 200
